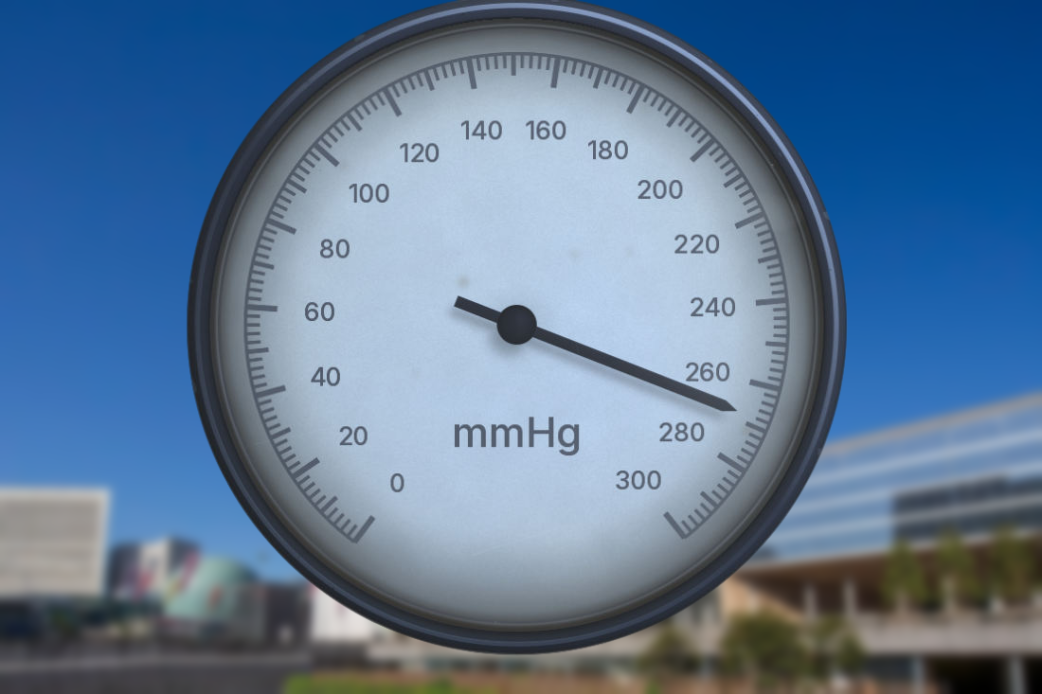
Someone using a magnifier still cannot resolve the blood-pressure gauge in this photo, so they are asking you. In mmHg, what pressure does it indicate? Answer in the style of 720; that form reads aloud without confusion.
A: 268
